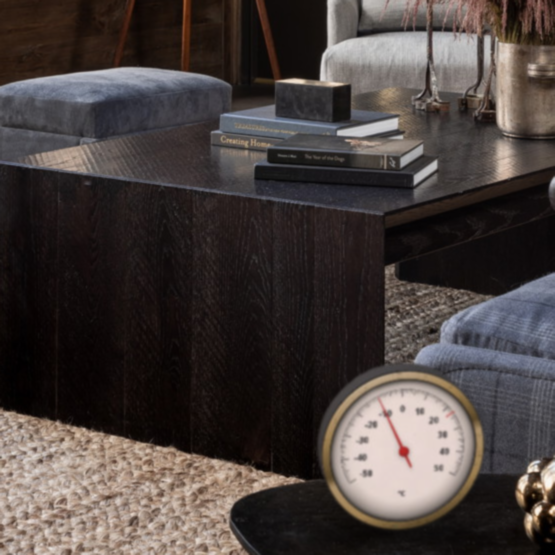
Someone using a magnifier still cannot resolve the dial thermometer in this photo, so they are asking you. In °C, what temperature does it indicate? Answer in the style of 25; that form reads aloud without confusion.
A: -10
